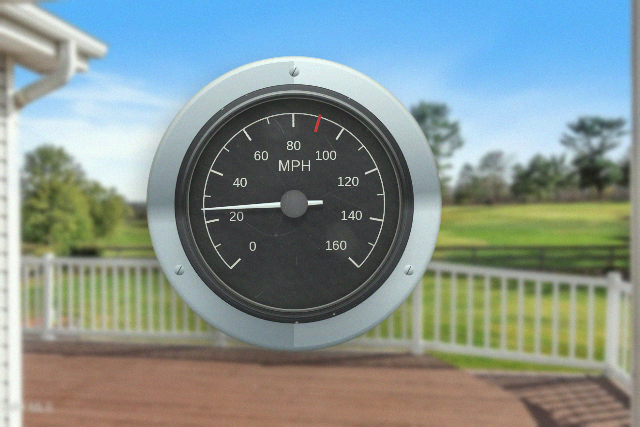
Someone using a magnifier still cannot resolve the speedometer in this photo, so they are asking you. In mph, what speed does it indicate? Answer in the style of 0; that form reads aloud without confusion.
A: 25
